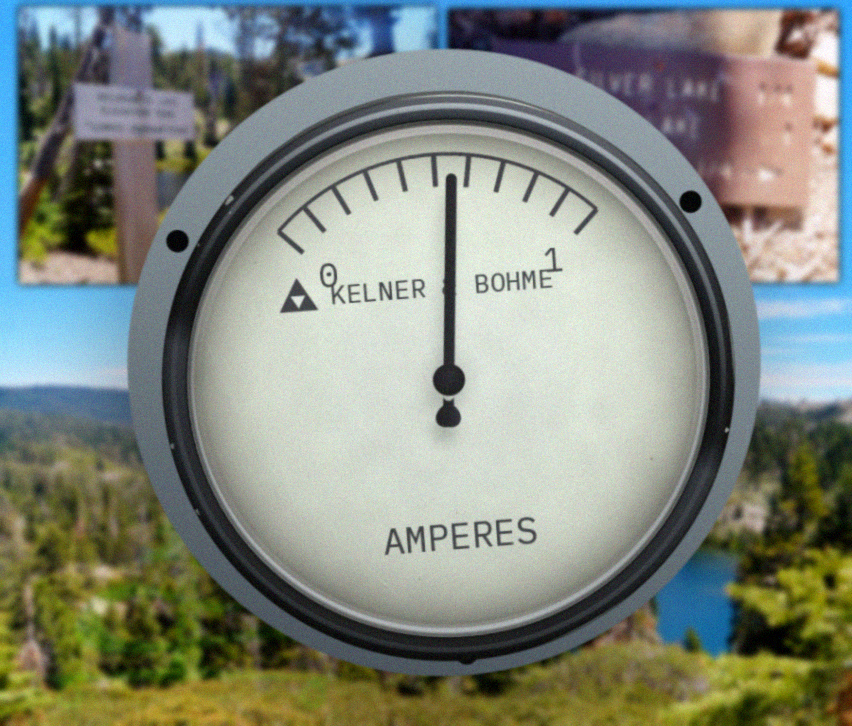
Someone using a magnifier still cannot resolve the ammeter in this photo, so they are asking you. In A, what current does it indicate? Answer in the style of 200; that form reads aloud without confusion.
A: 0.55
